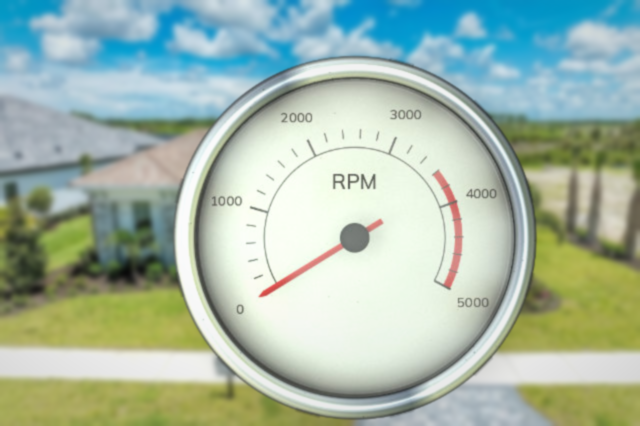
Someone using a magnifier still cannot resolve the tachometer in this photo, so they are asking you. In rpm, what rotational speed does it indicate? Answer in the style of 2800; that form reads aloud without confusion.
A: 0
